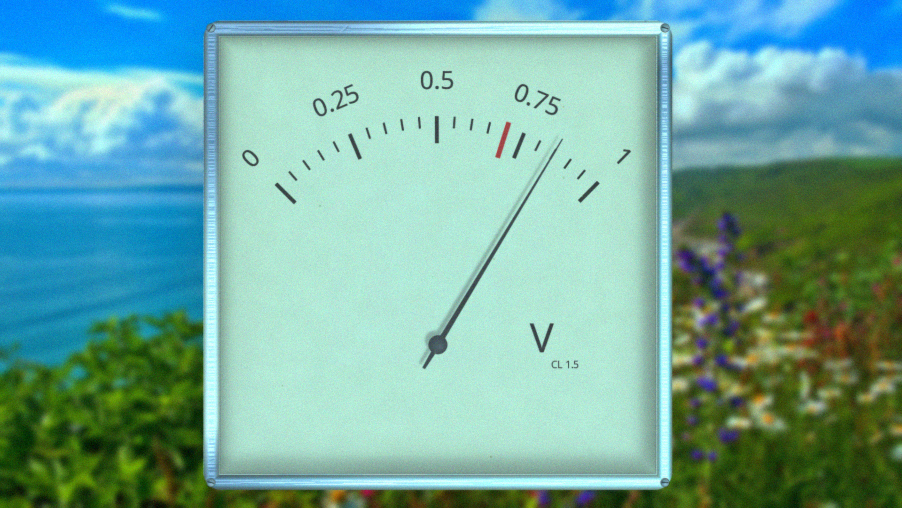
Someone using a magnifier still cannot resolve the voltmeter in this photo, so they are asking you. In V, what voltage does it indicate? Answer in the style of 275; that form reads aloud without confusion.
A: 0.85
